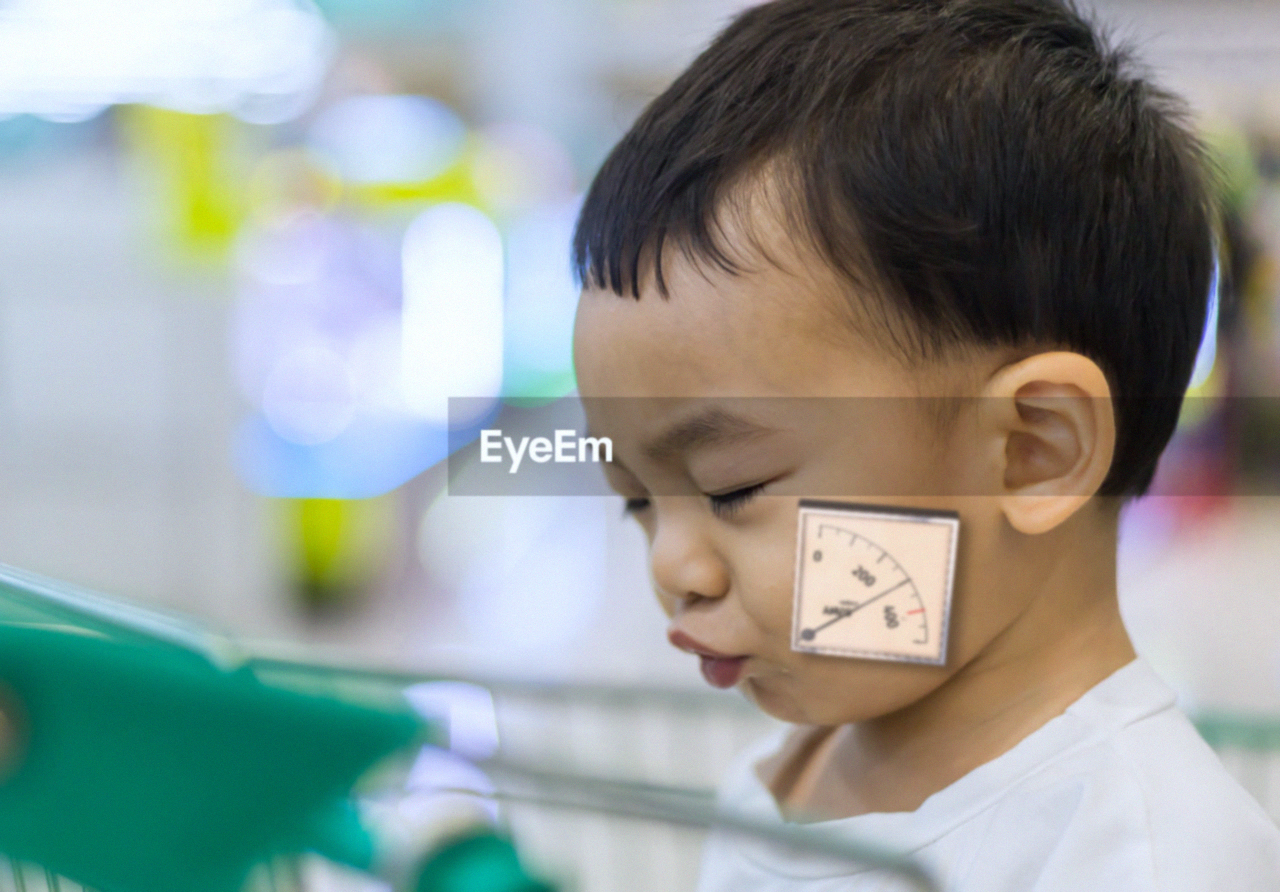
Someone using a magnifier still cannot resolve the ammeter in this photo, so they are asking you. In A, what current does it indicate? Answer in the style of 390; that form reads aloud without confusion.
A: 300
